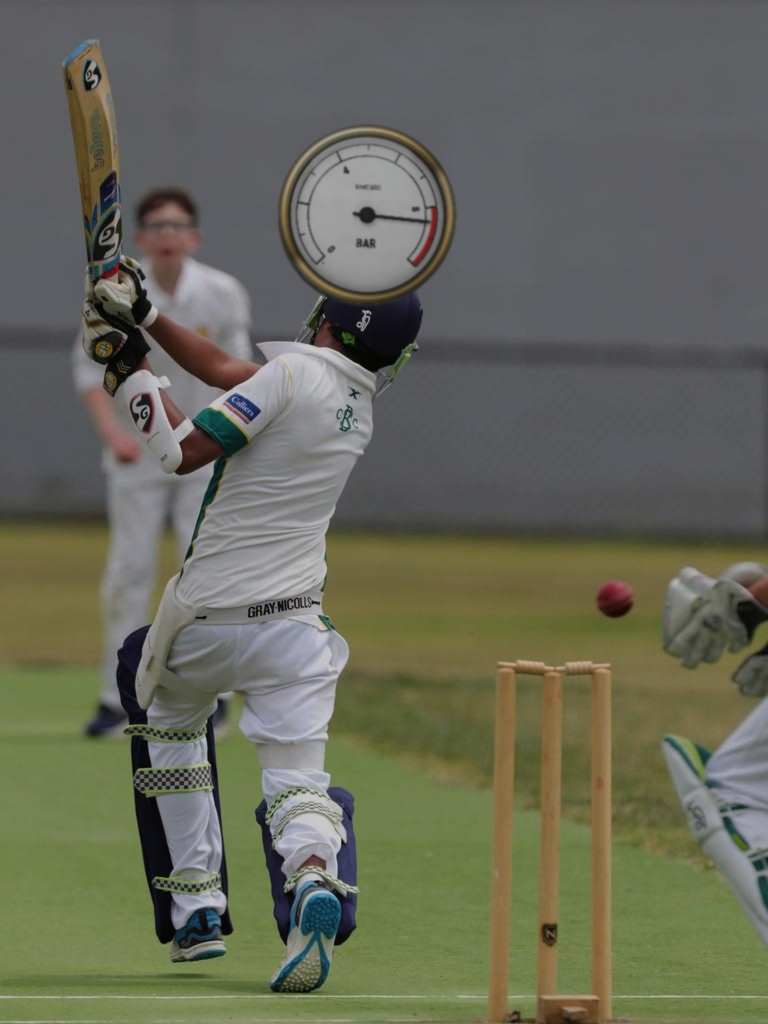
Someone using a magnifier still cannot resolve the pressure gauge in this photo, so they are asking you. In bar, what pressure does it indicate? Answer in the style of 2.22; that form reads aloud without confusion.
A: 8.5
